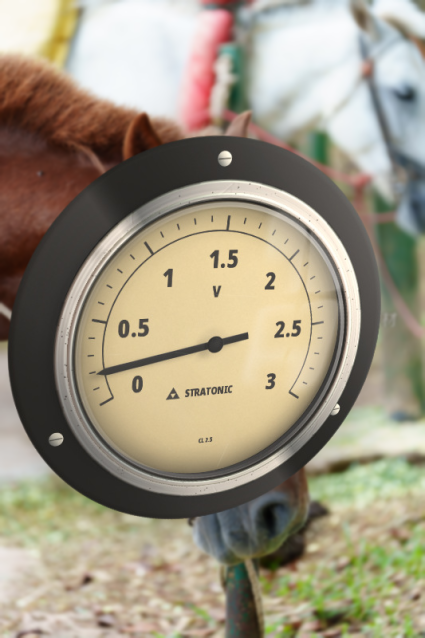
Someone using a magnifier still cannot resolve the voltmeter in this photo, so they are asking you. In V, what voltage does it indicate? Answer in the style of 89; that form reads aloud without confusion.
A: 0.2
